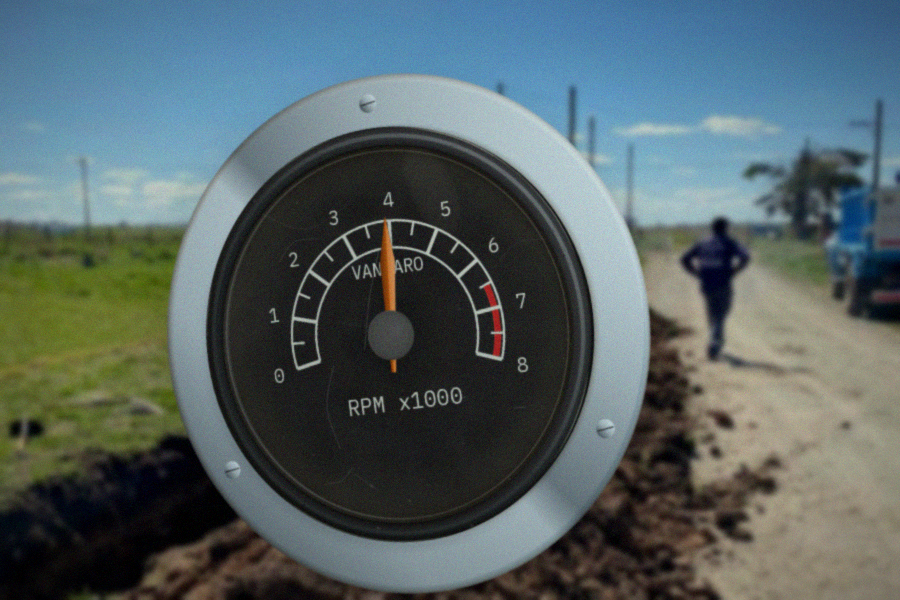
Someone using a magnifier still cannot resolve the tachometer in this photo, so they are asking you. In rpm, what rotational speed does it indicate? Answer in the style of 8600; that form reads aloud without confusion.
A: 4000
